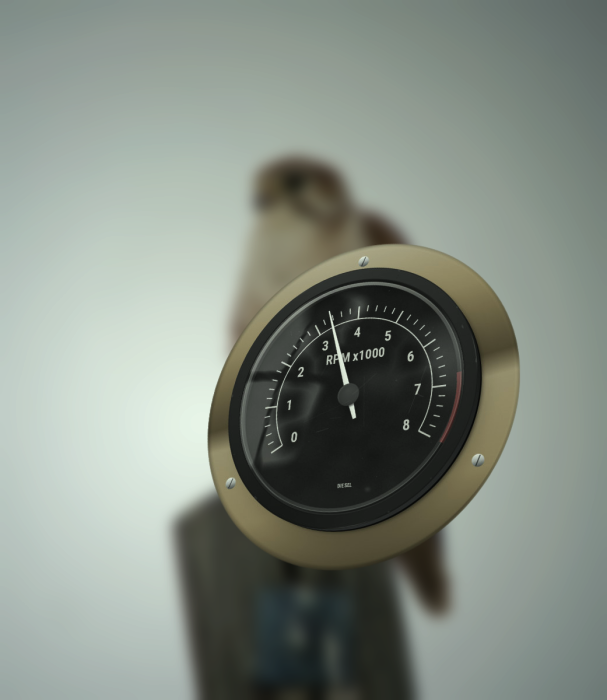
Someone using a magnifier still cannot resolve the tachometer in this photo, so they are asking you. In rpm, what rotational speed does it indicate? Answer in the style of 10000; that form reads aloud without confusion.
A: 3400
